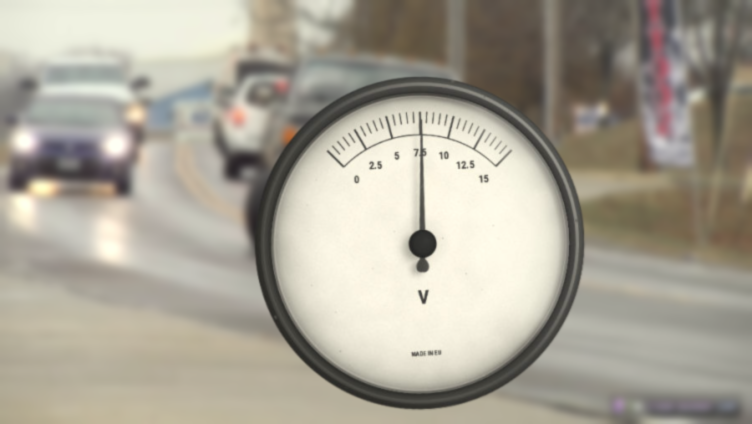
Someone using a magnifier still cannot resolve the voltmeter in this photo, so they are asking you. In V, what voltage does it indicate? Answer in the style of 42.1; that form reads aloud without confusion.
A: 7.5
